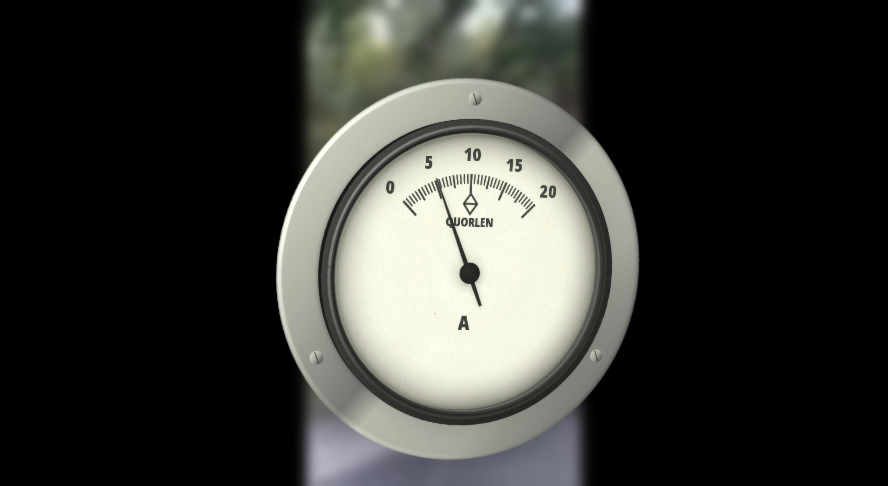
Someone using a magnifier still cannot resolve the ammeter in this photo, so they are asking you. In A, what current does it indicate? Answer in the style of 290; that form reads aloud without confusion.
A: 5
